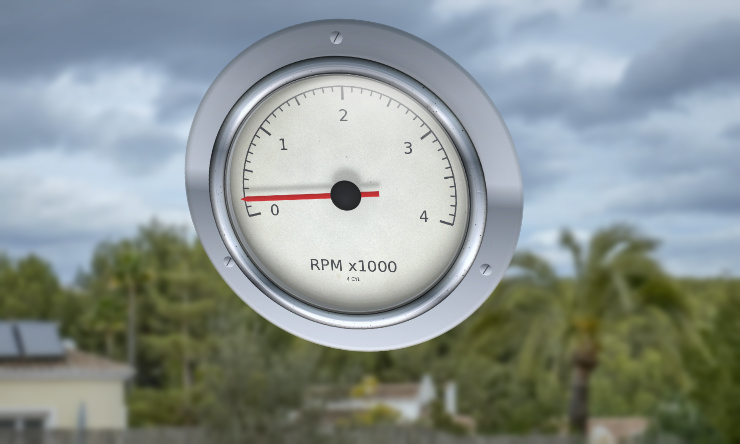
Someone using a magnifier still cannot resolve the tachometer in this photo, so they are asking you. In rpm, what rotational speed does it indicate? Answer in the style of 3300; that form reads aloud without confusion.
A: 200
